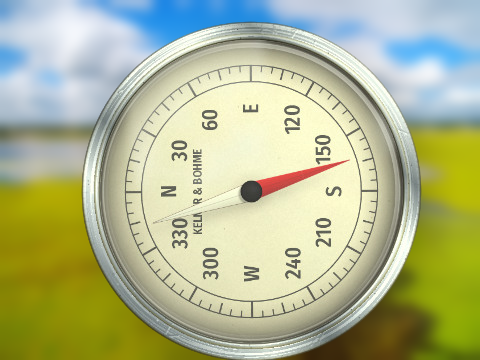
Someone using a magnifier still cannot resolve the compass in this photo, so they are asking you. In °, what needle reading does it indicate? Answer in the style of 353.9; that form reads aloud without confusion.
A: 162.5
